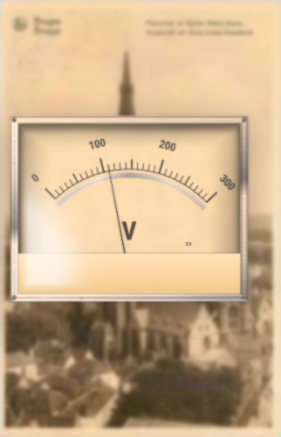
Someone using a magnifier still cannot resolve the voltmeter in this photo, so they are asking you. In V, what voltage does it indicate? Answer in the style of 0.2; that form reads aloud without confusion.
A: 110
